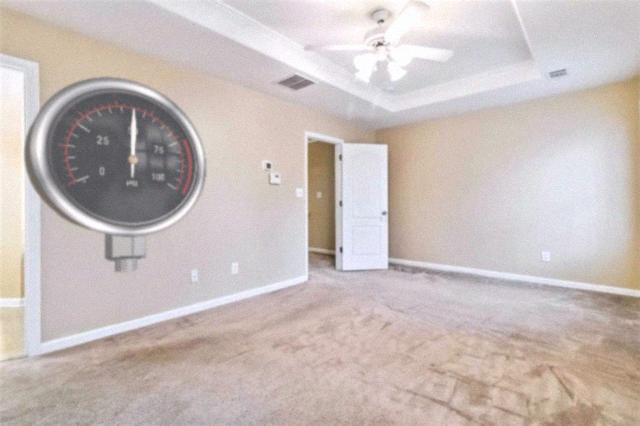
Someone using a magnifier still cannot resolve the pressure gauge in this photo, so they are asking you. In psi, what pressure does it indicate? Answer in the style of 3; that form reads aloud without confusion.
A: 50
